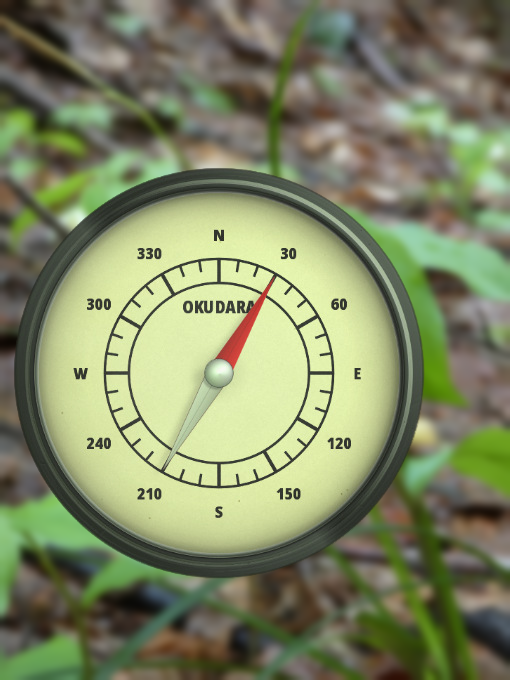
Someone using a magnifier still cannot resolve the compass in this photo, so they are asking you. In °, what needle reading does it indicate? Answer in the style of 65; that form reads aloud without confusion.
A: 30
